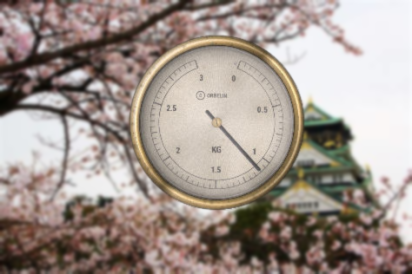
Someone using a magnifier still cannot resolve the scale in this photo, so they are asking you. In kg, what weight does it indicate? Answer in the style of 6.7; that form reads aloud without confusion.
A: 1.1
